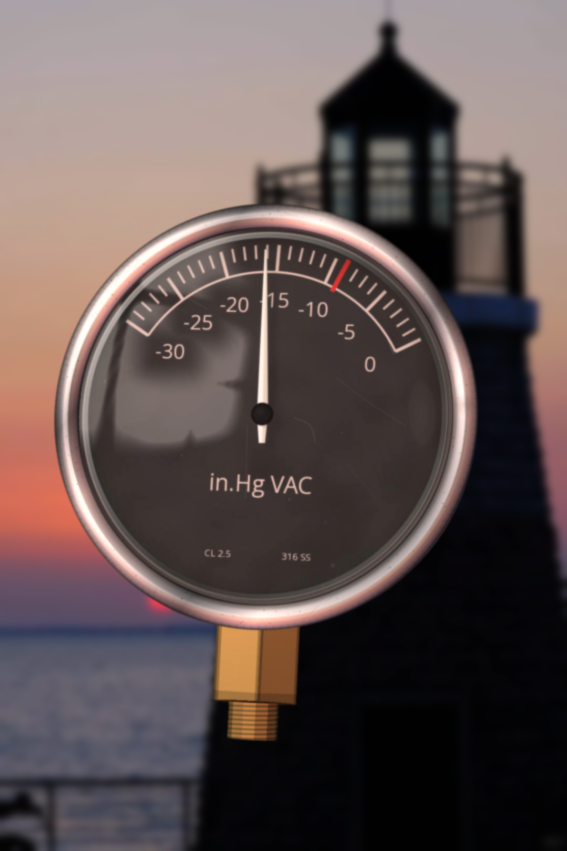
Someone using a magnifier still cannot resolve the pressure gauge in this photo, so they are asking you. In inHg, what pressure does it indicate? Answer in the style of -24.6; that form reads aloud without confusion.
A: -16
